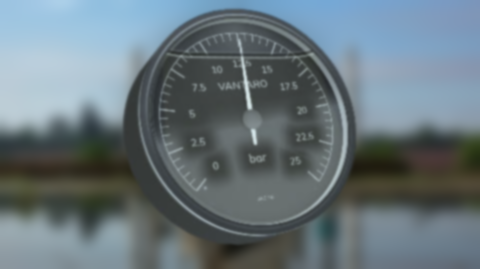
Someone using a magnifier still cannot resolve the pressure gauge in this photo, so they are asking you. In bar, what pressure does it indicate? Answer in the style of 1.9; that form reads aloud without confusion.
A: 12.5
